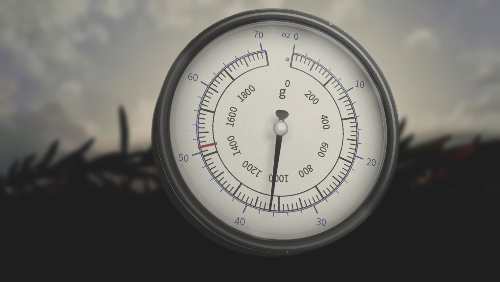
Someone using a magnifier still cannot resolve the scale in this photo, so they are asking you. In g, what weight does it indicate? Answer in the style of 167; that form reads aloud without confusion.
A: 1040
